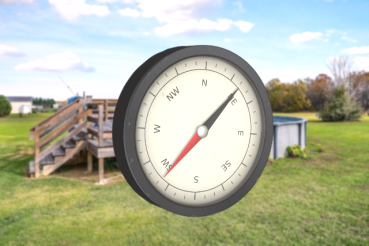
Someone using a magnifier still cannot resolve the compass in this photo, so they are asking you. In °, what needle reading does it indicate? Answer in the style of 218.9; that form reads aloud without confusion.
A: 220
